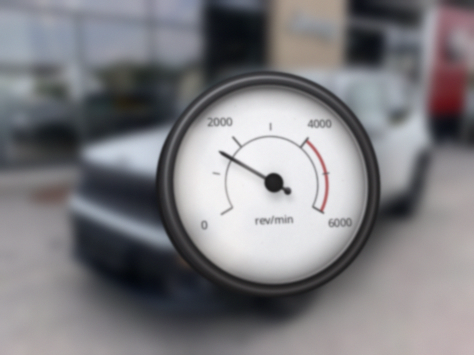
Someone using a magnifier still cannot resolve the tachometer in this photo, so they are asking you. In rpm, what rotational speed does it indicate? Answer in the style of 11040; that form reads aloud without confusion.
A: 1500
